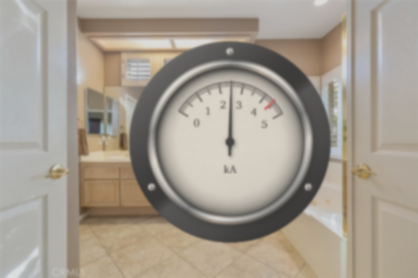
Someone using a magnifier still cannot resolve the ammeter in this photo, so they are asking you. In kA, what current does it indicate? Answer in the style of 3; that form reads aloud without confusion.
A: 2.5
